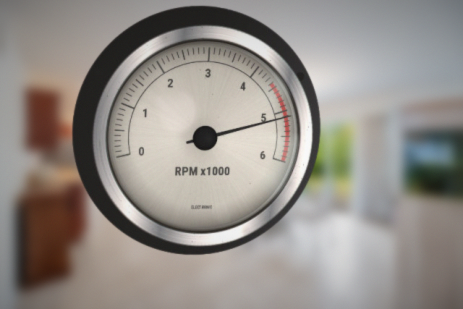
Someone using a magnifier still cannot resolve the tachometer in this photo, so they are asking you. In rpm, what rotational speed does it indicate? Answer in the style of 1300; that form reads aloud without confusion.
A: 5100
